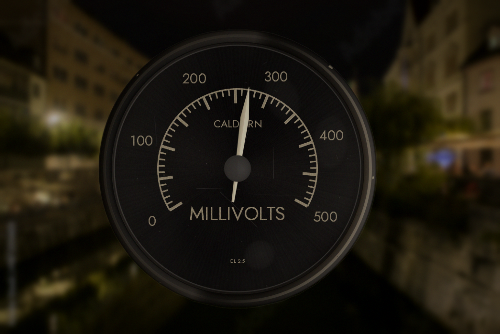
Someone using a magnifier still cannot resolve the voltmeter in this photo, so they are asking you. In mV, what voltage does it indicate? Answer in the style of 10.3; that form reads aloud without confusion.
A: 270
